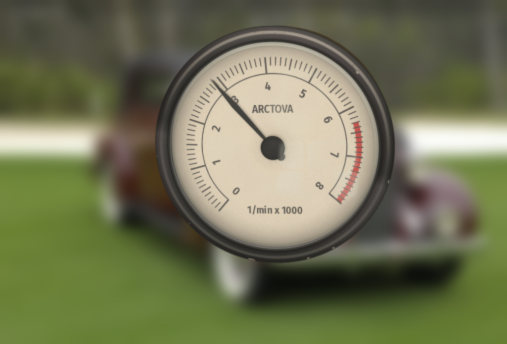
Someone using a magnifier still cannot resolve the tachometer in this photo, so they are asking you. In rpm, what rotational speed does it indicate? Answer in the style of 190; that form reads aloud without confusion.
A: 2900
